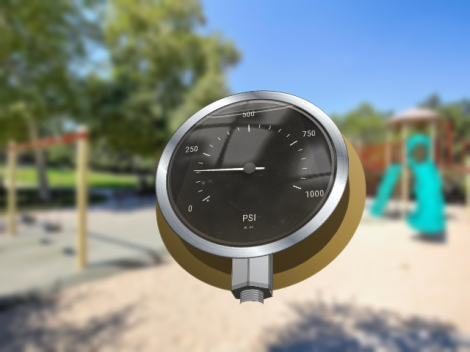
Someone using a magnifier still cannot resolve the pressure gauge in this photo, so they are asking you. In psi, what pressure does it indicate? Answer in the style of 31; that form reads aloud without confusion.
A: 150
